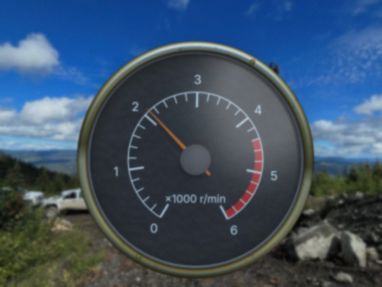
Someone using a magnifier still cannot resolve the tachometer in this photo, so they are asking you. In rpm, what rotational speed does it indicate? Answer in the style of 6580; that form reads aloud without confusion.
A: 2100
